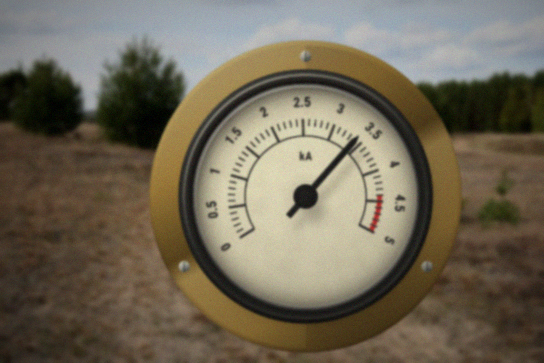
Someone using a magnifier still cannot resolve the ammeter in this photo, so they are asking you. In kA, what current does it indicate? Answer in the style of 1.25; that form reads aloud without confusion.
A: 3.4
